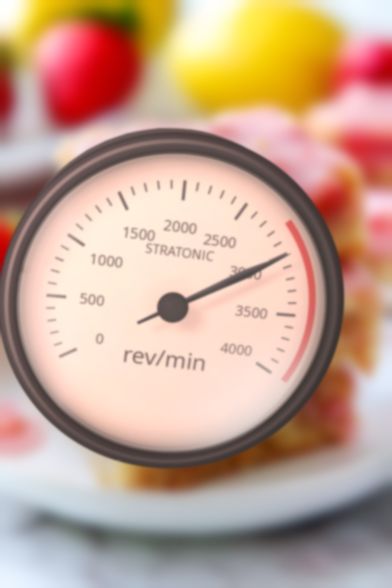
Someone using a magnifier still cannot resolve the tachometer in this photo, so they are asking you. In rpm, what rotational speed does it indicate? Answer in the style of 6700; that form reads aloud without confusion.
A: 3000
